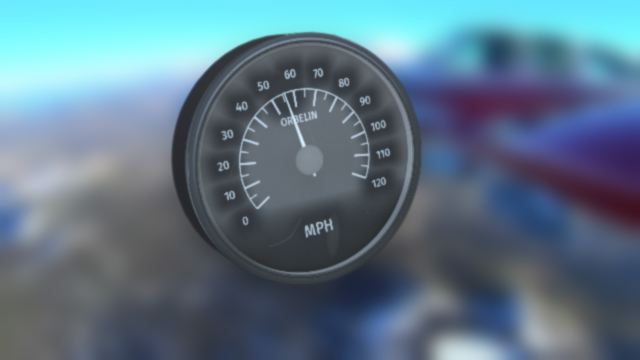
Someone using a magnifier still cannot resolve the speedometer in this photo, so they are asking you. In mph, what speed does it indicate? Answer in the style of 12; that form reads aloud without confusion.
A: 55
